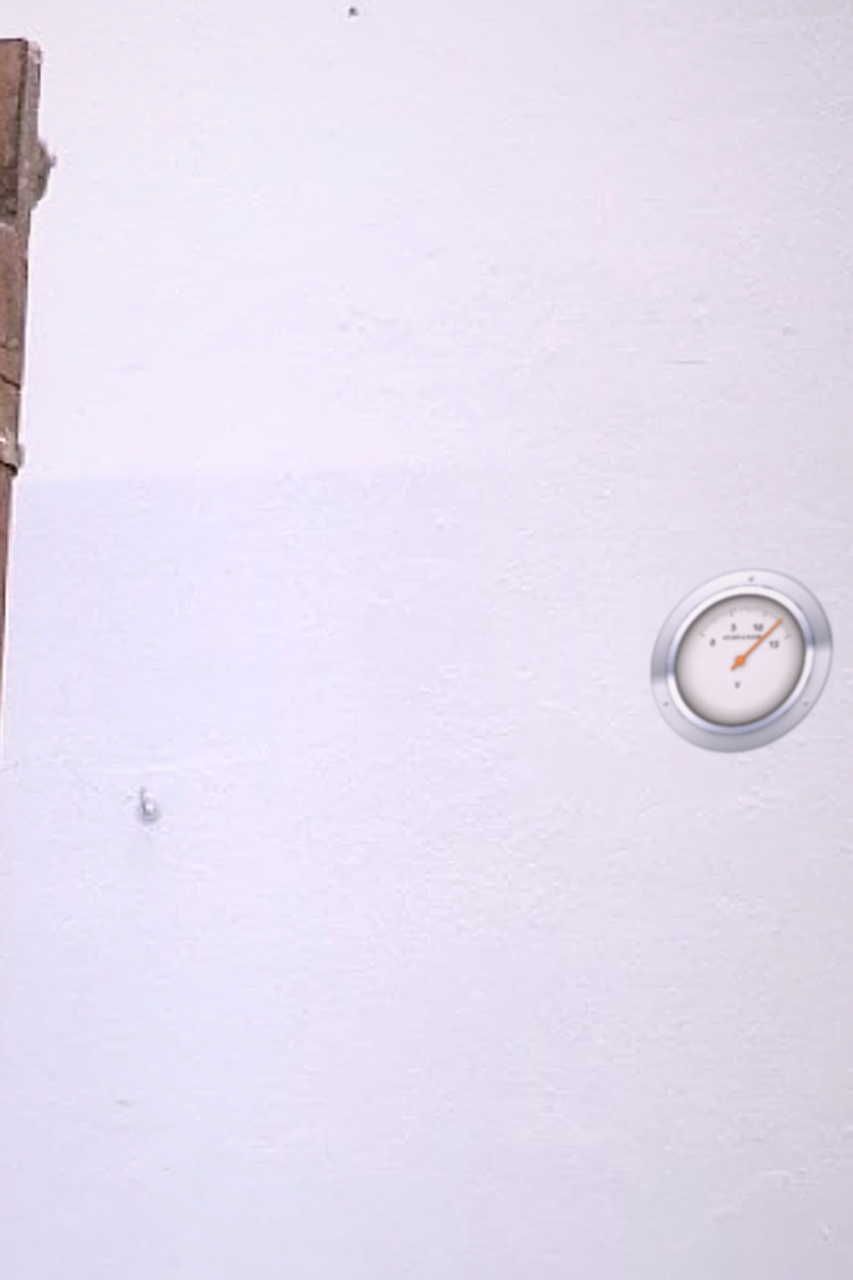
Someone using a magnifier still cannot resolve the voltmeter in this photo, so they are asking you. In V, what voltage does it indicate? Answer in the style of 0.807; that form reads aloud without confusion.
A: 12.5
